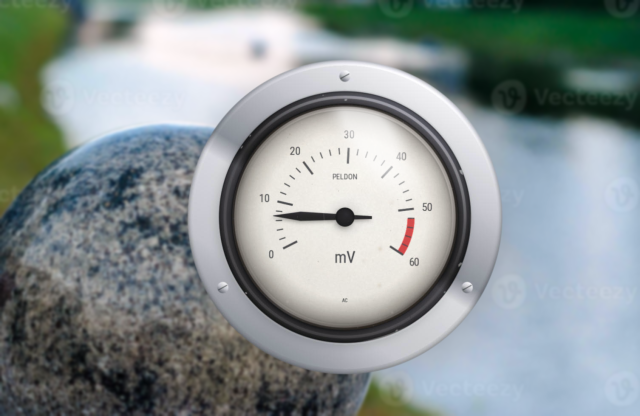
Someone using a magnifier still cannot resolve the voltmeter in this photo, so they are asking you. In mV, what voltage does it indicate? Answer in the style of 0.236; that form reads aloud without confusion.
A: 7
